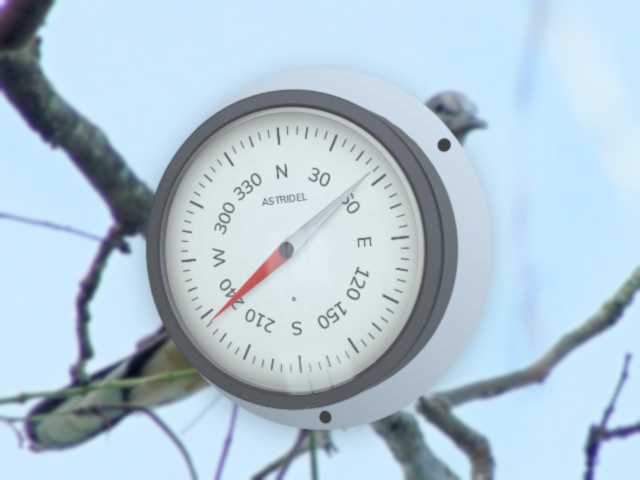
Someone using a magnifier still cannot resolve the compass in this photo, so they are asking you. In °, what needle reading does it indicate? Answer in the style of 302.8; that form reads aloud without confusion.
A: 235
